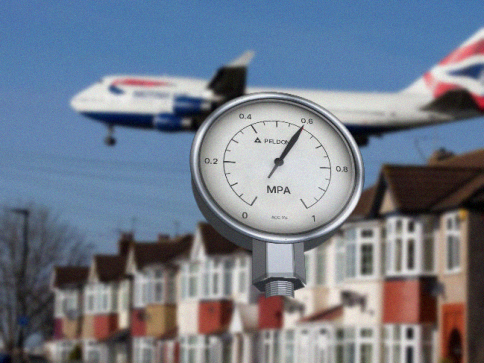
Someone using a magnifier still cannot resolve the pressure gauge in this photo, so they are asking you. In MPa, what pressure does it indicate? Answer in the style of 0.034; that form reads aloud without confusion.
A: 0.6
